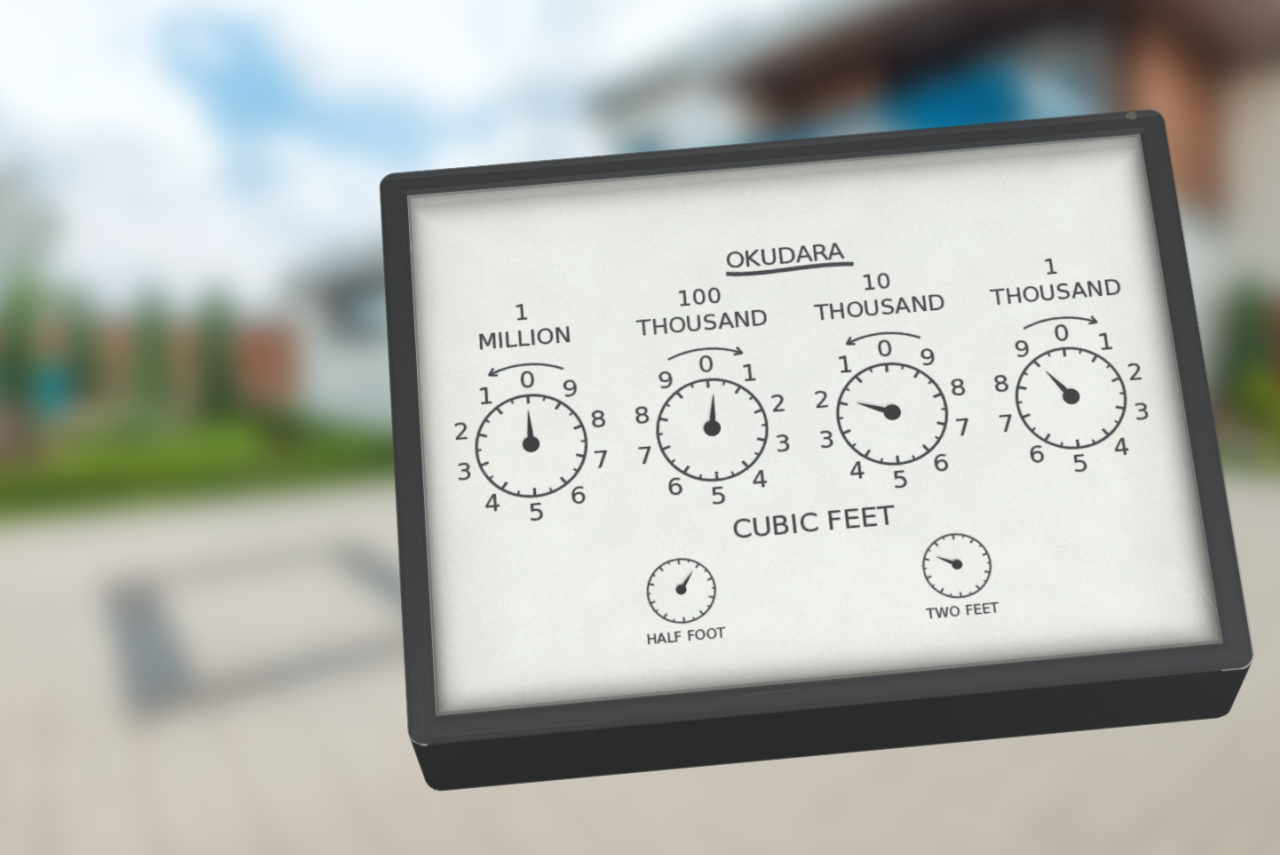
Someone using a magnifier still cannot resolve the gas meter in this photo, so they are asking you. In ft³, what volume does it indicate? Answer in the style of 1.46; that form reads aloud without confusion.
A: 1900
